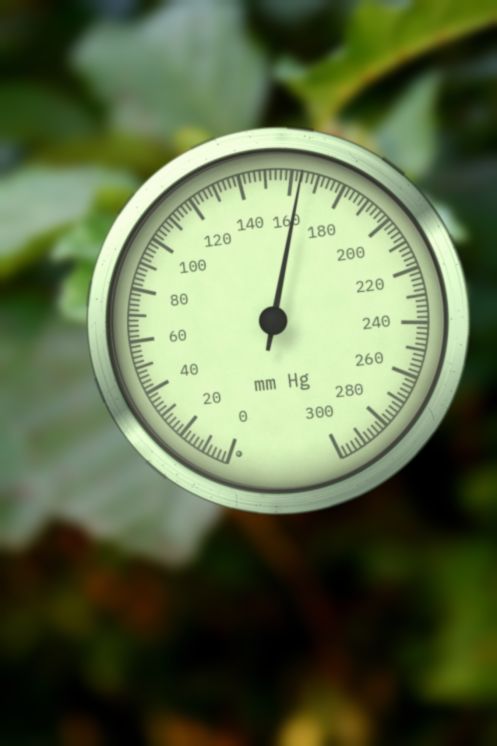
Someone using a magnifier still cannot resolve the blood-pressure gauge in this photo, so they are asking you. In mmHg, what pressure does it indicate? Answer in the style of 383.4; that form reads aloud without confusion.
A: 164
